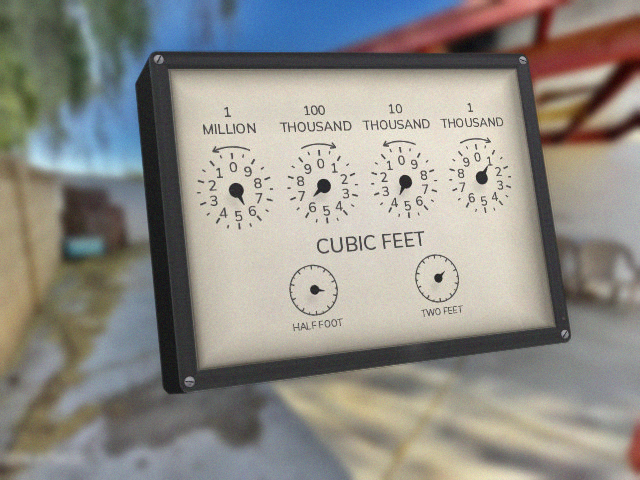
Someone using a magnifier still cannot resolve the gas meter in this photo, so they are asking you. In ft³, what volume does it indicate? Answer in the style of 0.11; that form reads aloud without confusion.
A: 564100
